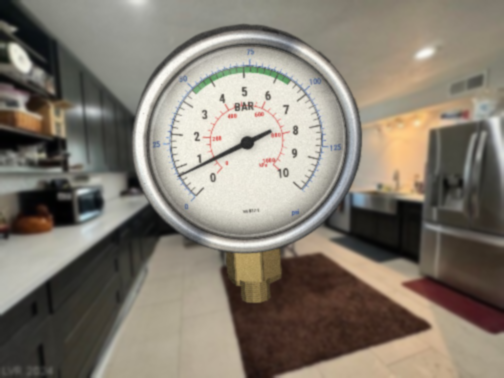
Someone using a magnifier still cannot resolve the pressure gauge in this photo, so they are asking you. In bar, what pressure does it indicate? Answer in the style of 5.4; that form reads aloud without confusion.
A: 0.8
